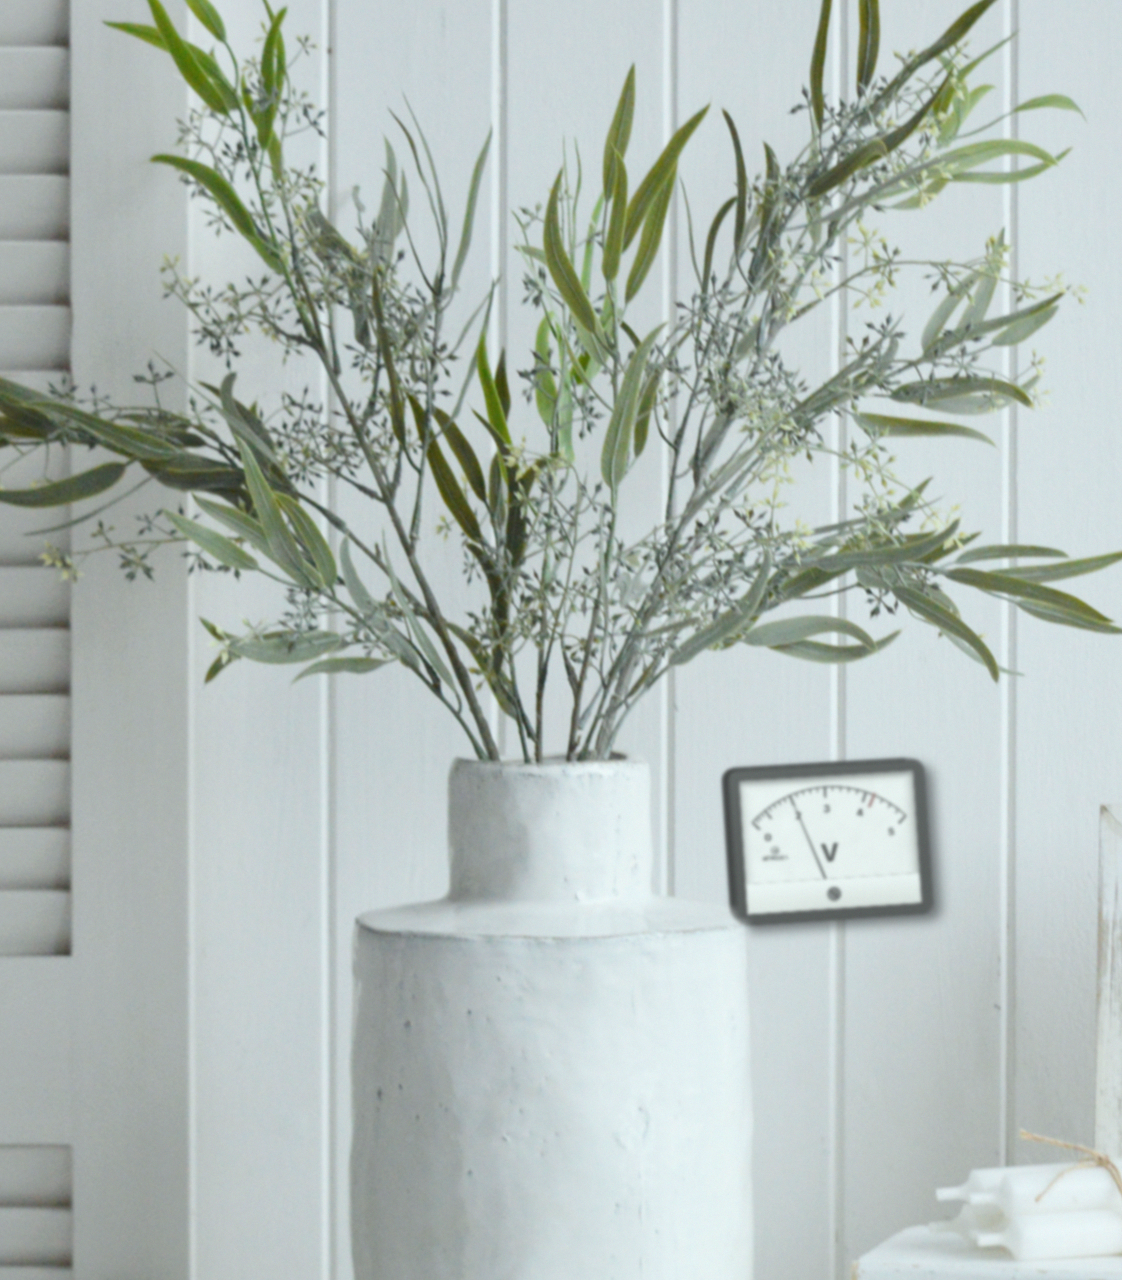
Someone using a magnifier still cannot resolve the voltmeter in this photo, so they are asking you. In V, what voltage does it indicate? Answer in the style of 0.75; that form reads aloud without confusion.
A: 2
